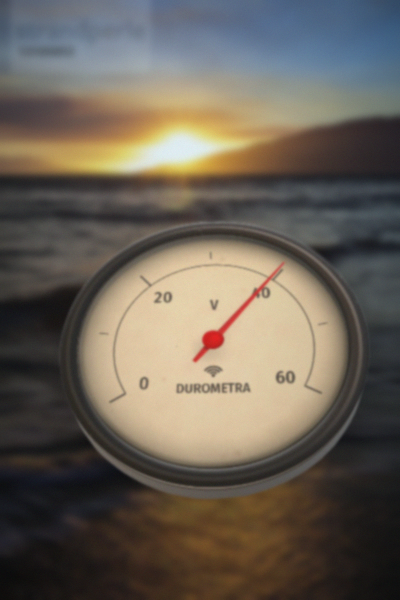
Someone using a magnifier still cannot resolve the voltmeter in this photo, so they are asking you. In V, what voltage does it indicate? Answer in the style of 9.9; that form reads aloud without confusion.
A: 40
